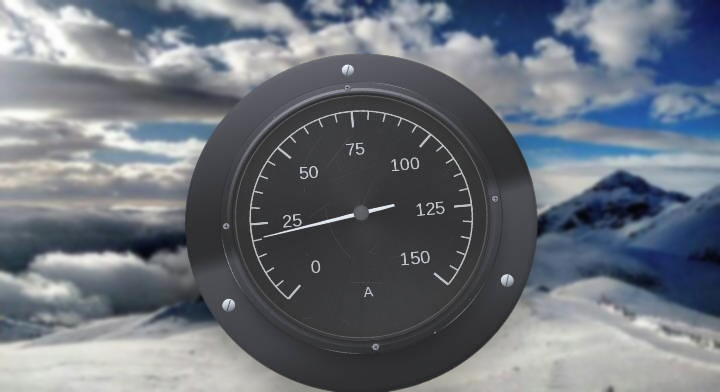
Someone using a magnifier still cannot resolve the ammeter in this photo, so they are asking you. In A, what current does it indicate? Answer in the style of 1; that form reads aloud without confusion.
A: 20
